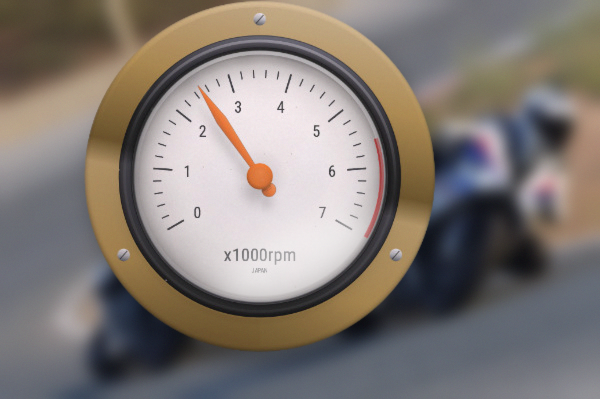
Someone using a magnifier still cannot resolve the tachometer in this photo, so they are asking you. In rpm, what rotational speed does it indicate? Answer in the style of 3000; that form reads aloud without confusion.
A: 2500
